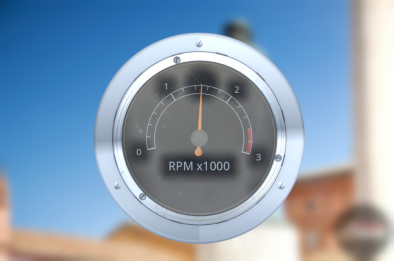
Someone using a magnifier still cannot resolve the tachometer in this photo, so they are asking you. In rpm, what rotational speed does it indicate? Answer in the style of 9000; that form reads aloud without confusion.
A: 1500
